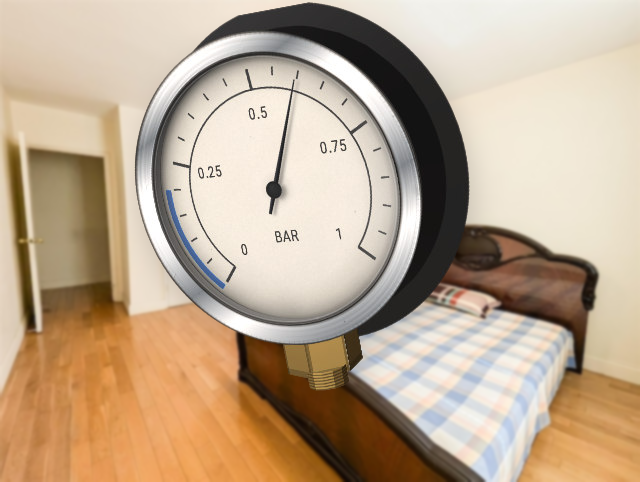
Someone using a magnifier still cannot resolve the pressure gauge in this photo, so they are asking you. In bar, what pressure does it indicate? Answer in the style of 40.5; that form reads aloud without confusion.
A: 0.6
